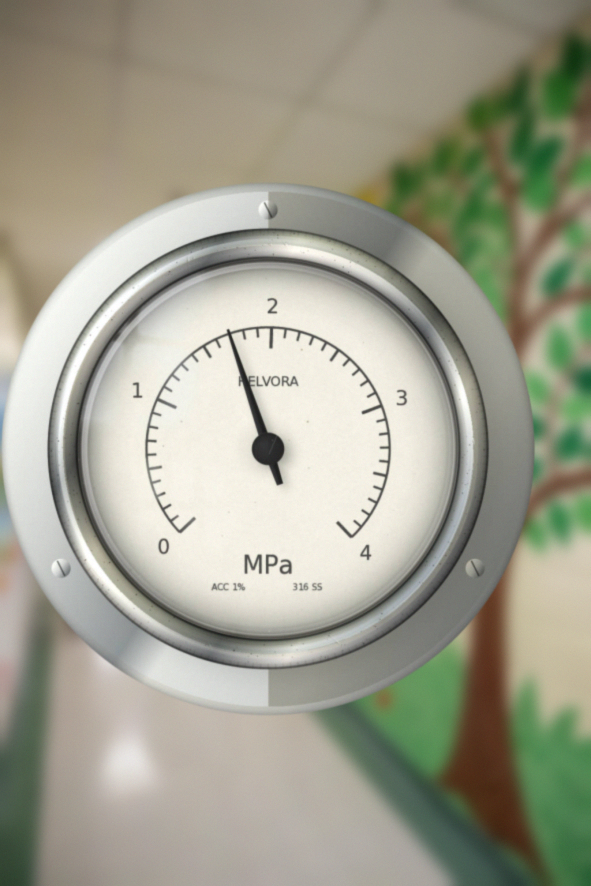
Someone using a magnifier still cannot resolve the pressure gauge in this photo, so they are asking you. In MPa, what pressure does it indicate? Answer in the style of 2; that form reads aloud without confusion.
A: 1.7
